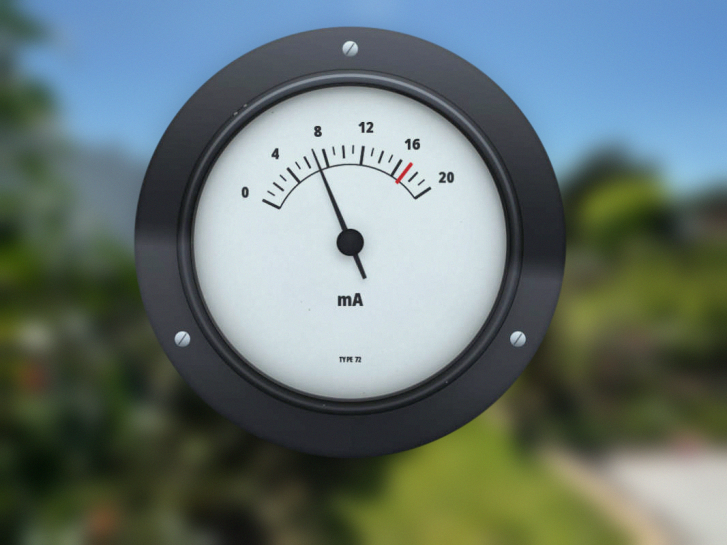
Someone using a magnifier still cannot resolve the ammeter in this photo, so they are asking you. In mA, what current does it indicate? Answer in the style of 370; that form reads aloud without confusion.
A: 7
